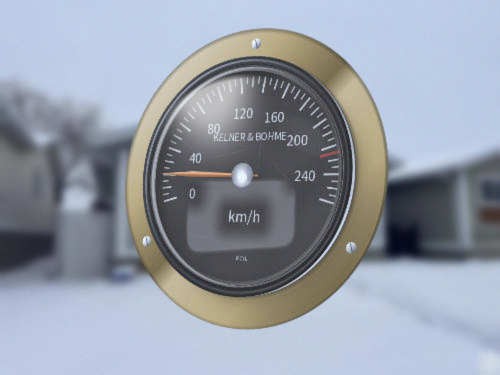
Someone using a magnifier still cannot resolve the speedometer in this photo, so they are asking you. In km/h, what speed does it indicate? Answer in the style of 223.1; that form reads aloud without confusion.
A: 20
